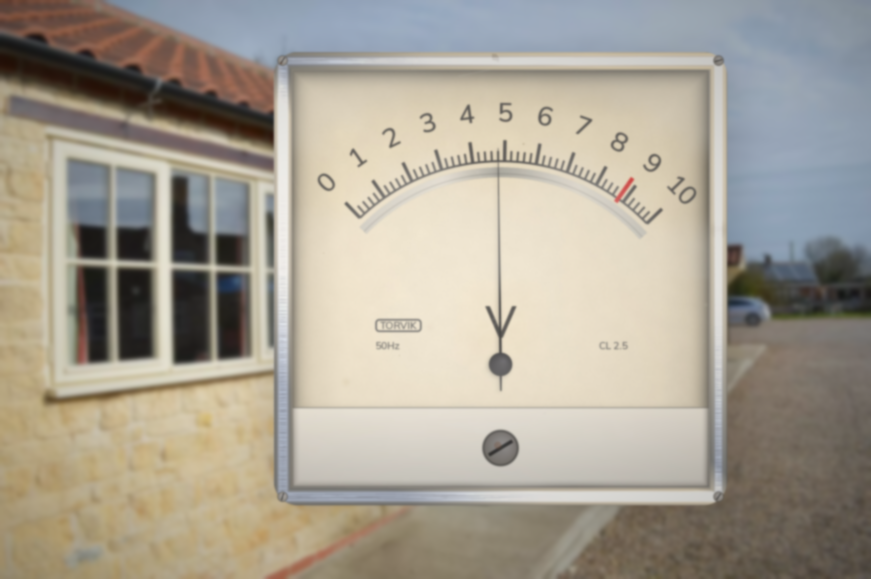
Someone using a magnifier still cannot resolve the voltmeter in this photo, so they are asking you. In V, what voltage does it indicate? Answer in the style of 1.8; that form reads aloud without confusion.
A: 4.8
